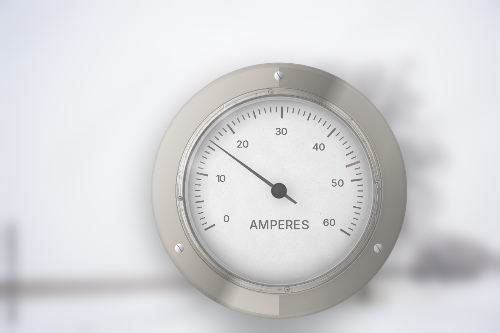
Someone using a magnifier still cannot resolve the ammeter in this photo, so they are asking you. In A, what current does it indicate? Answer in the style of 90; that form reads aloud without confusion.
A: 16
